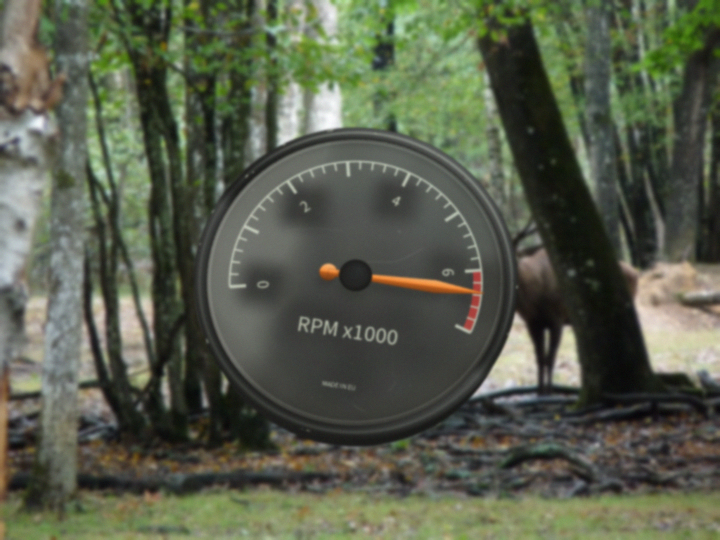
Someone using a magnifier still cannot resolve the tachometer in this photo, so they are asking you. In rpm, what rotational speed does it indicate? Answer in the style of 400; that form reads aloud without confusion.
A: 6400
